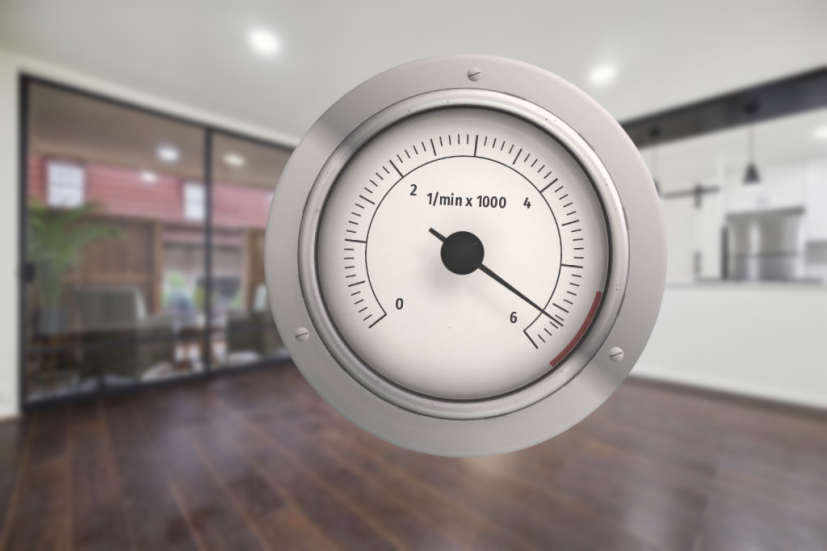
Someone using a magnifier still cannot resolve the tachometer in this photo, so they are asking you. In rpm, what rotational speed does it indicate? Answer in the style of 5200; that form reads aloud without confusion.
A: 5650
